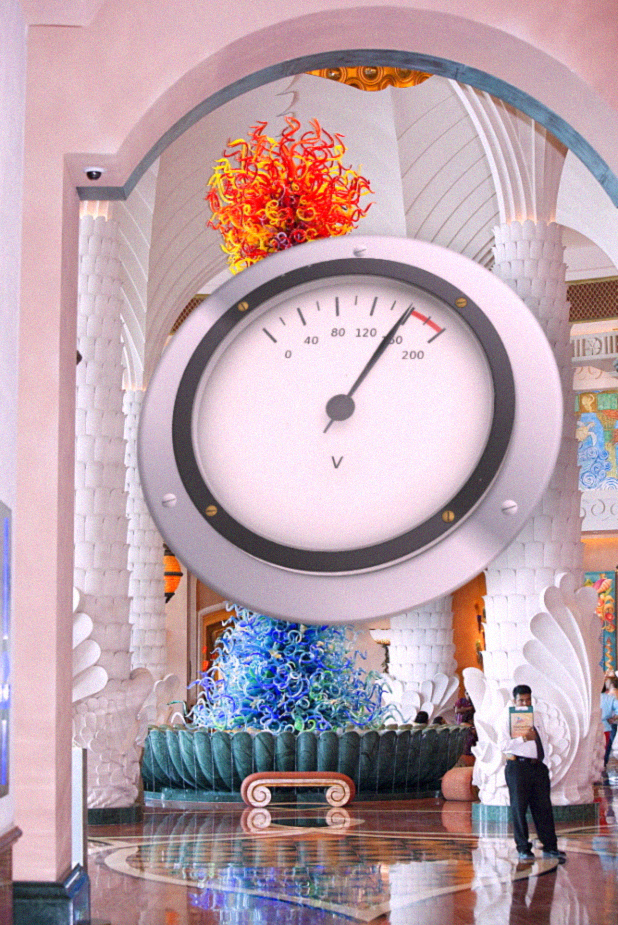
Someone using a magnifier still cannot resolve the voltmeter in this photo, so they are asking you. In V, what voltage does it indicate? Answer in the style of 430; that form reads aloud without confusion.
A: 160
